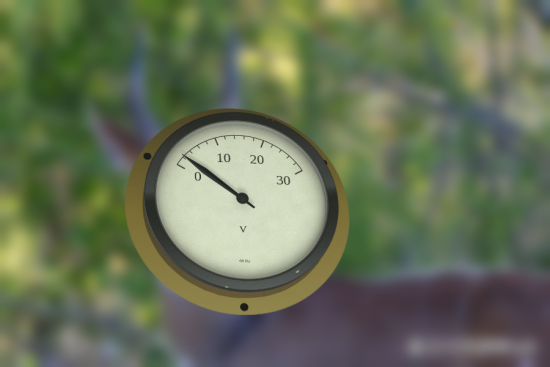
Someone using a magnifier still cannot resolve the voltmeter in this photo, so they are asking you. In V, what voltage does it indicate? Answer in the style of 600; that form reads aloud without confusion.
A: 2
